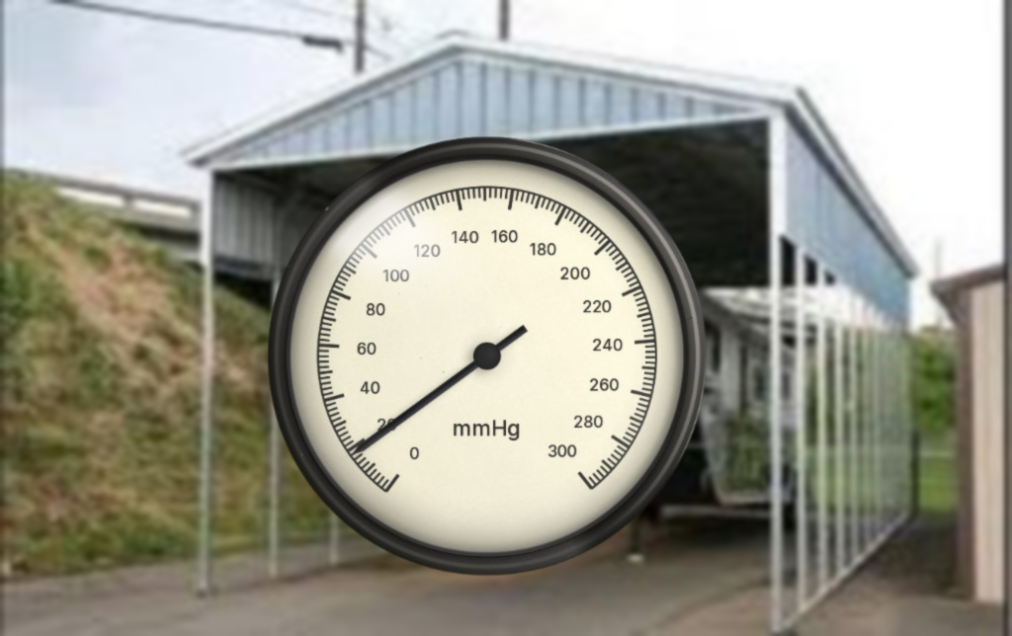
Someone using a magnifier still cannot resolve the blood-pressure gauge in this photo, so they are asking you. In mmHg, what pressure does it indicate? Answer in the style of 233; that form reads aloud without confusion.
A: 18
